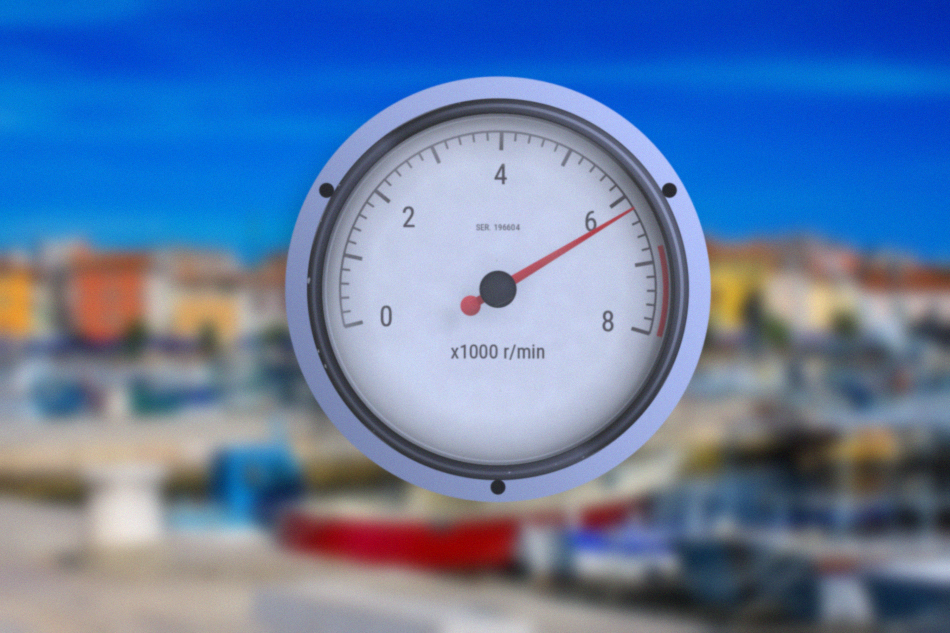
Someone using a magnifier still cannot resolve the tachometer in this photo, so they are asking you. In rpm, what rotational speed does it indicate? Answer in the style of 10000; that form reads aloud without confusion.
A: 6200
